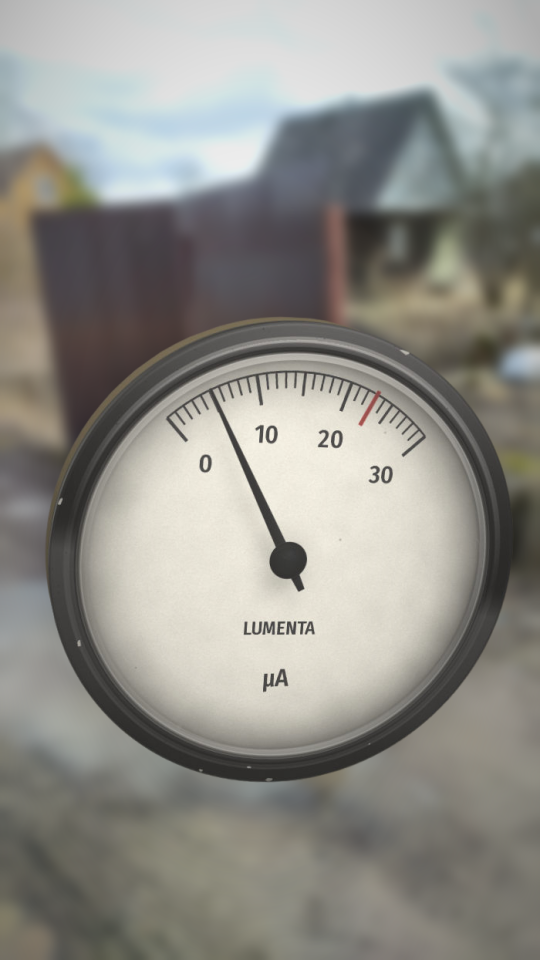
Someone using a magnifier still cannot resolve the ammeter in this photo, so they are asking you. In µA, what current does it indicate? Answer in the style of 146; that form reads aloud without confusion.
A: 5
